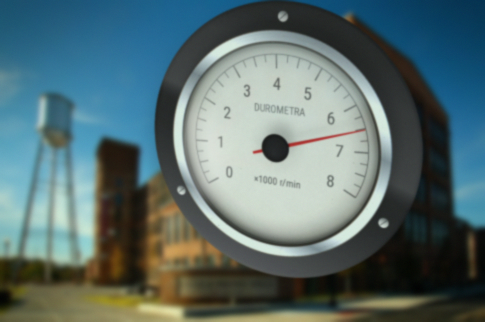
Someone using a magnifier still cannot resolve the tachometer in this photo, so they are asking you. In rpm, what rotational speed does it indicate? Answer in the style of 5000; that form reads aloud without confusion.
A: 6500
